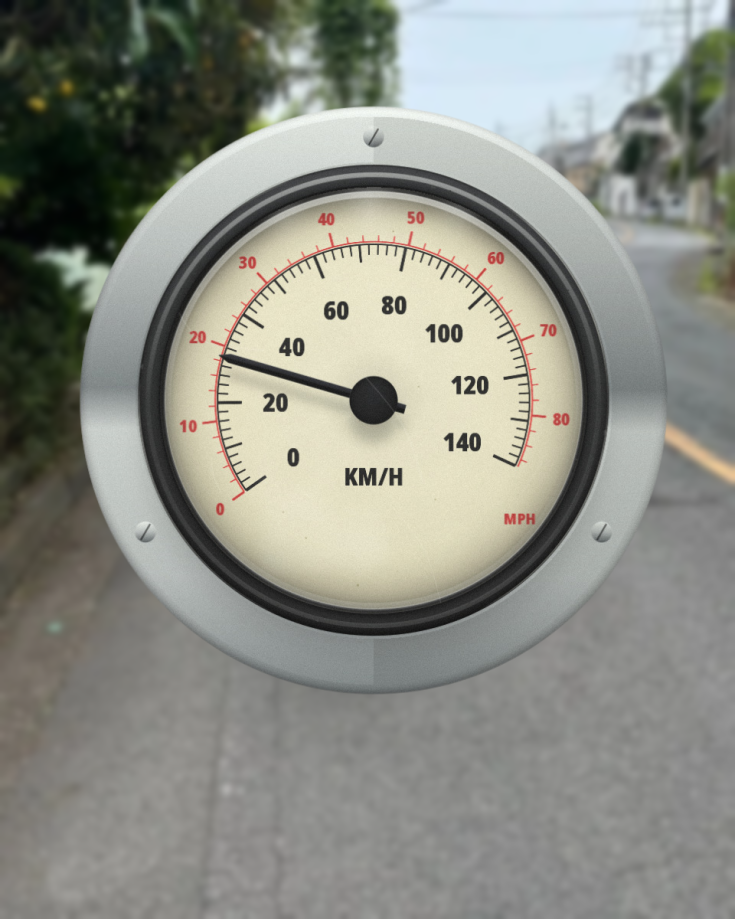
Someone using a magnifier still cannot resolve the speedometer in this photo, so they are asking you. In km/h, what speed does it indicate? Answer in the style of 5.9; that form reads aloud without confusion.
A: 30
